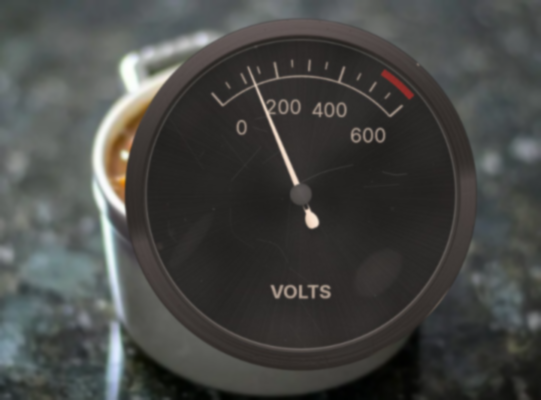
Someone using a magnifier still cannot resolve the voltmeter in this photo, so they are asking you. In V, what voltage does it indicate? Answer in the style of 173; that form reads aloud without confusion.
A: 125
